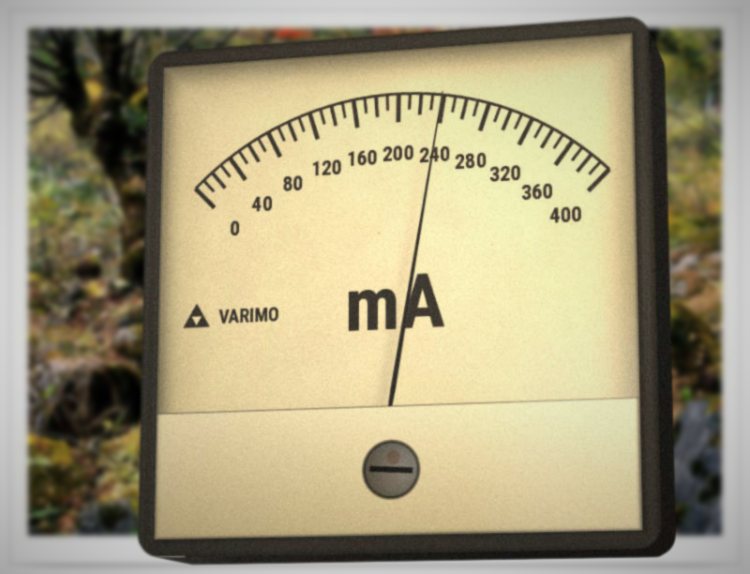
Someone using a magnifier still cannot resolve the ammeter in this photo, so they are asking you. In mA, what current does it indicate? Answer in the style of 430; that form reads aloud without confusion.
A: 240
